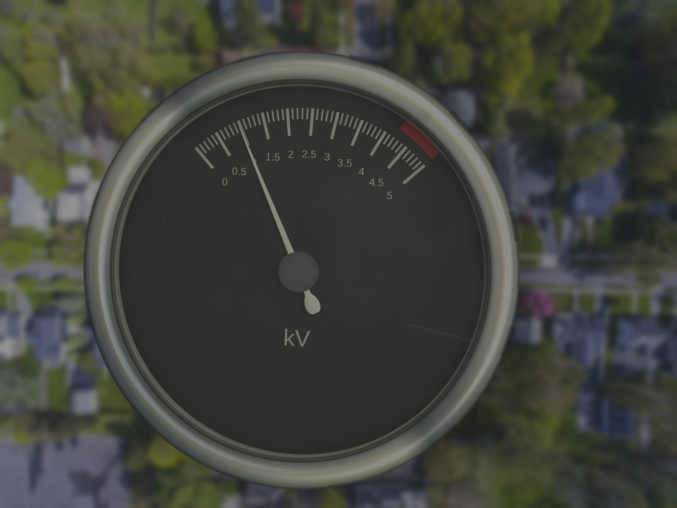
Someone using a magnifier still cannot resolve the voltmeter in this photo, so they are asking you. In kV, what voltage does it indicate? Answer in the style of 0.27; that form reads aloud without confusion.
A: 1
